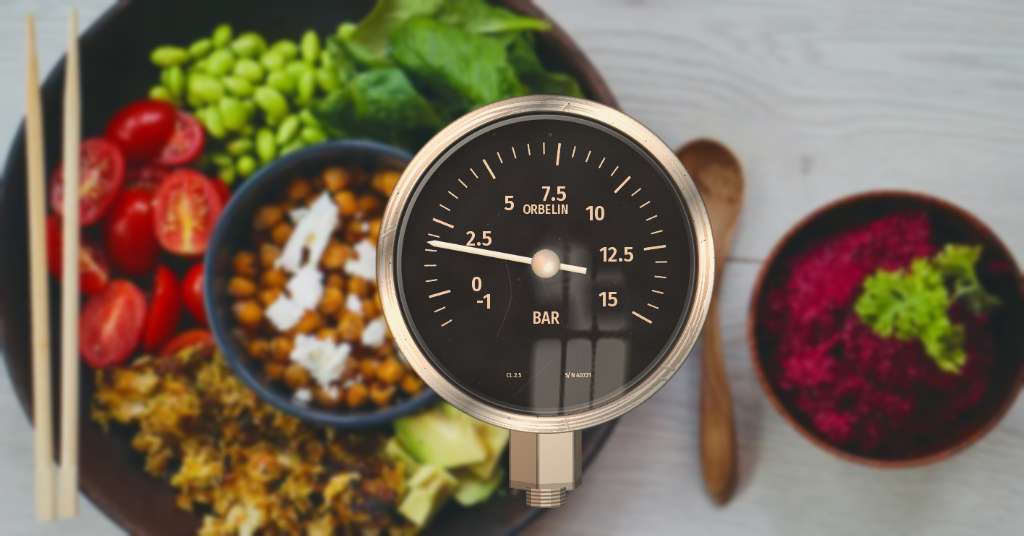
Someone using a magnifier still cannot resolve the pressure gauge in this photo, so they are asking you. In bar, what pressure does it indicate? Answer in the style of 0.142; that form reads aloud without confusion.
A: 1.75
